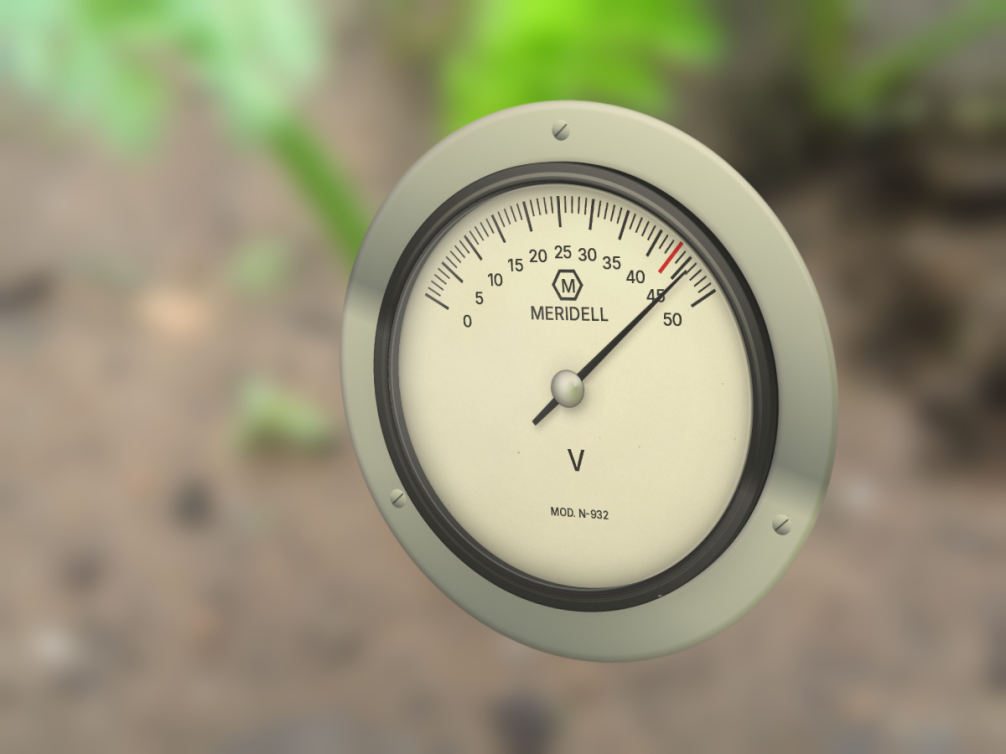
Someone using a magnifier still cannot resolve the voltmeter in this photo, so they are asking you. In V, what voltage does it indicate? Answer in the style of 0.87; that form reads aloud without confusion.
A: 46
